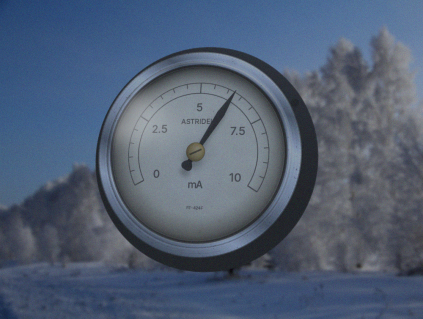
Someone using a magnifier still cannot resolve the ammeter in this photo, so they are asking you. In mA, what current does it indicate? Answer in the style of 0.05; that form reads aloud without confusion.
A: 6.25
